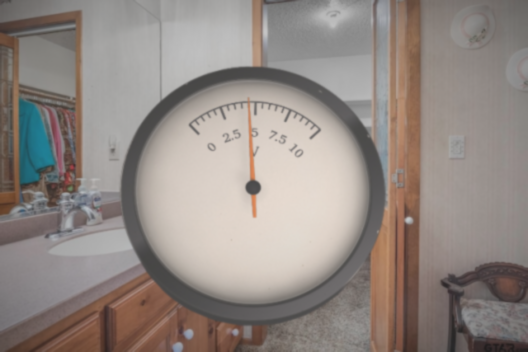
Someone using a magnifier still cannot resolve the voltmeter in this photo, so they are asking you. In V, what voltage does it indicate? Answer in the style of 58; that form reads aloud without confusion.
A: 4.5
